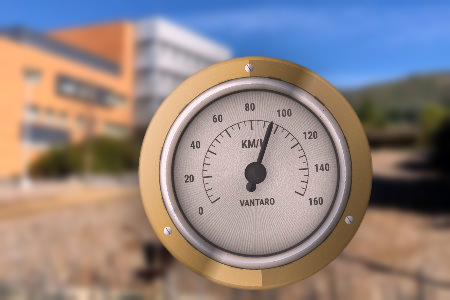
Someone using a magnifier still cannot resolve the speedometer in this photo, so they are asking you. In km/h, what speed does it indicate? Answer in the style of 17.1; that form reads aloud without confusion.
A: 95
